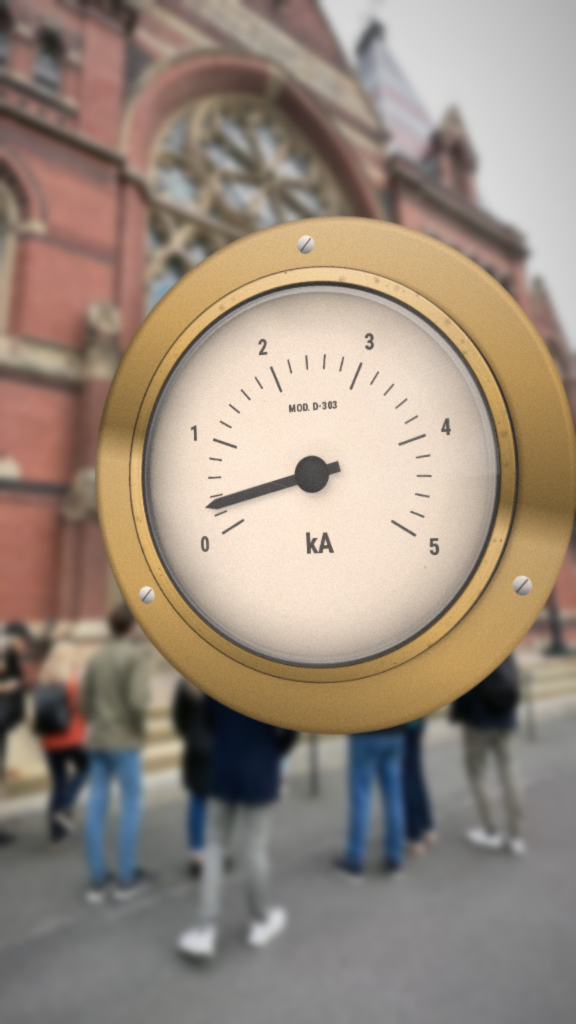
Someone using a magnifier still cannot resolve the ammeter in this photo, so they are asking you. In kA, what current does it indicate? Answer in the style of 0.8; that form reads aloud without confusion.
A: 0.3
